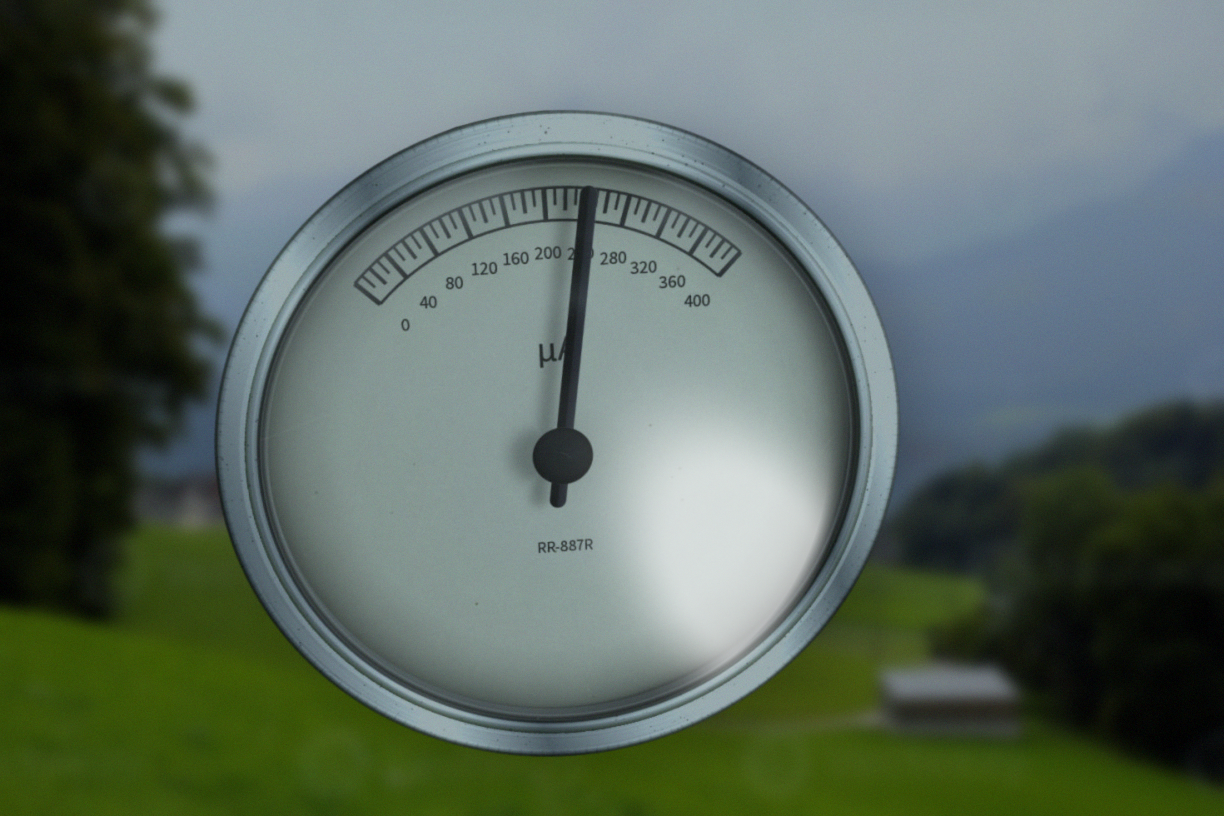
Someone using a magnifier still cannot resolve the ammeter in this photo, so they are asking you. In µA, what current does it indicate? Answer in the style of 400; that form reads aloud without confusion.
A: 240
